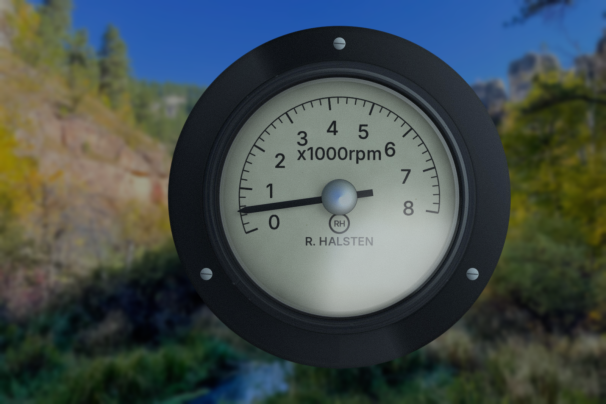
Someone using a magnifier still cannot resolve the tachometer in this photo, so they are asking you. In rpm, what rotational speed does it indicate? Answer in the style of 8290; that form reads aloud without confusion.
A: 500
